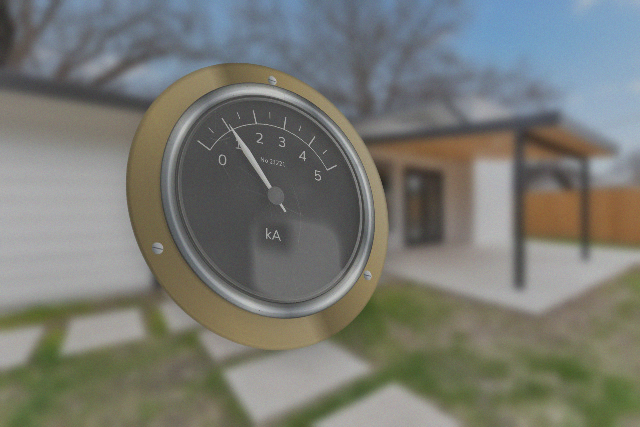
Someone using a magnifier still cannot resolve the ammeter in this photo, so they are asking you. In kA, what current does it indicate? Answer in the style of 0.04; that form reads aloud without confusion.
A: 1
